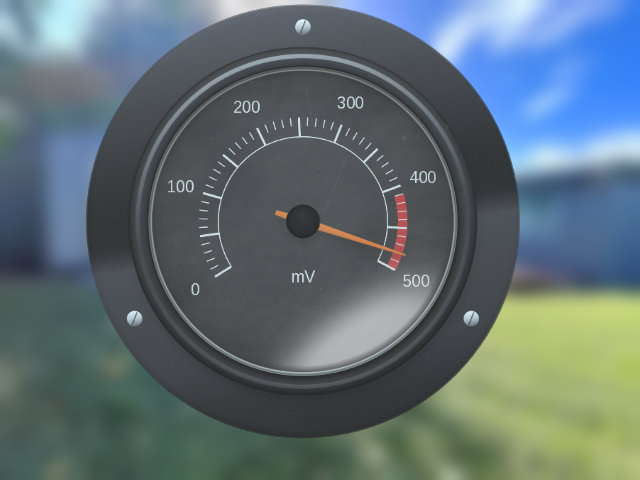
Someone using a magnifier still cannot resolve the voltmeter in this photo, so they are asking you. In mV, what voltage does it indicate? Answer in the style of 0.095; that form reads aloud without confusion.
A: 480
